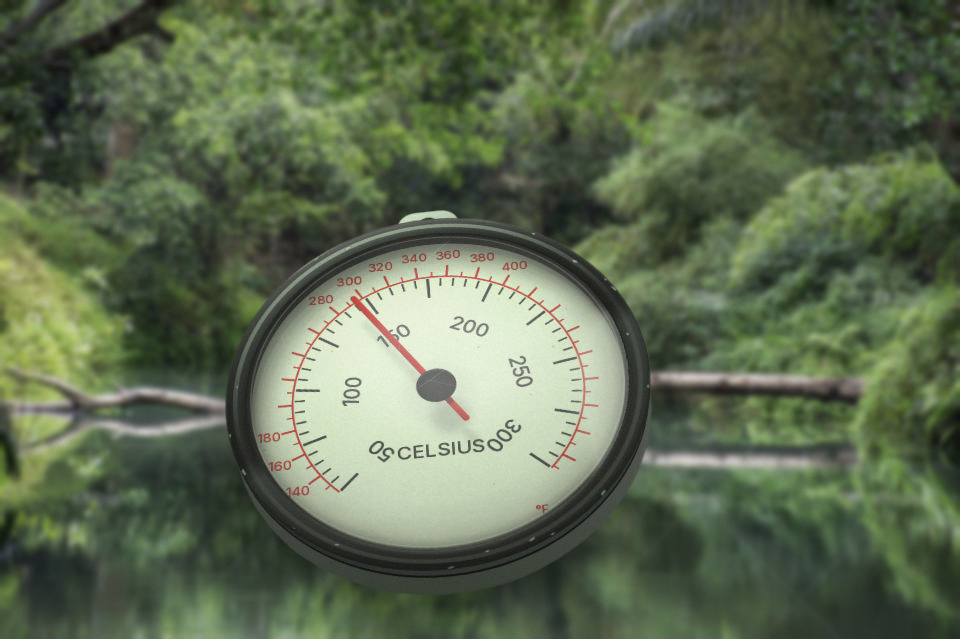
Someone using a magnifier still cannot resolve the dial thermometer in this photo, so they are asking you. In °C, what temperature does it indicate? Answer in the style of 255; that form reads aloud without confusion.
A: 145
